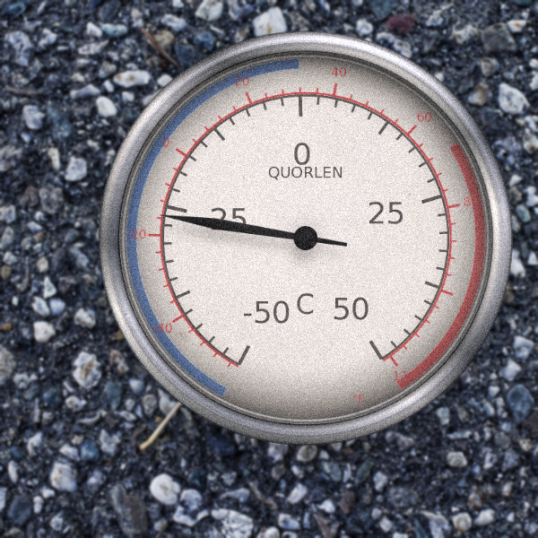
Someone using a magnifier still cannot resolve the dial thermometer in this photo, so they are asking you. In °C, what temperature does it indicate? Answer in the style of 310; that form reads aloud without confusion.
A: -26.25
